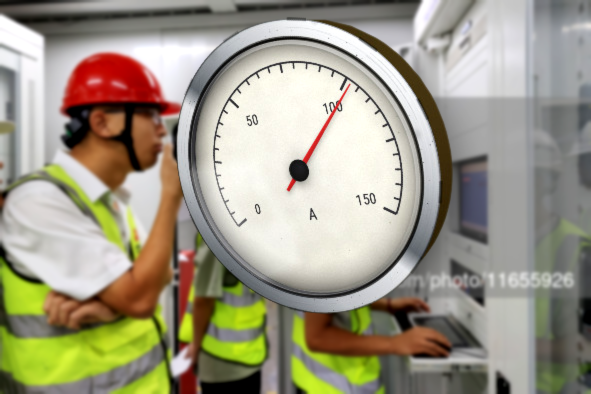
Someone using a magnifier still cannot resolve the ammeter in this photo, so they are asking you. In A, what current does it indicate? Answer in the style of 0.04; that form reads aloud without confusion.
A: 102.5
